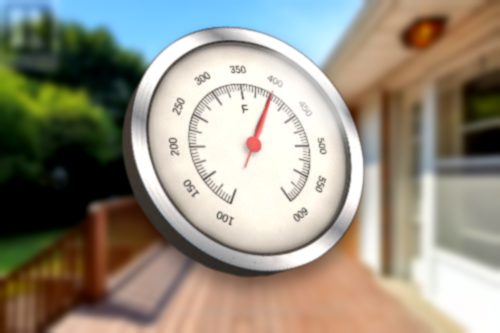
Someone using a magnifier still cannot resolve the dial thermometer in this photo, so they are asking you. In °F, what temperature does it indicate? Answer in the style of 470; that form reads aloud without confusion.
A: 400
